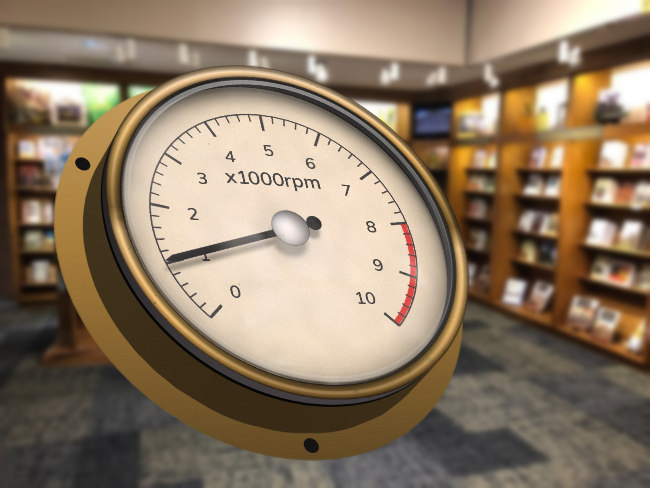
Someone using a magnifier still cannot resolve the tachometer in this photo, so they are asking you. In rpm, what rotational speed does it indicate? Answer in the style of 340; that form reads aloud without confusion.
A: 1000
